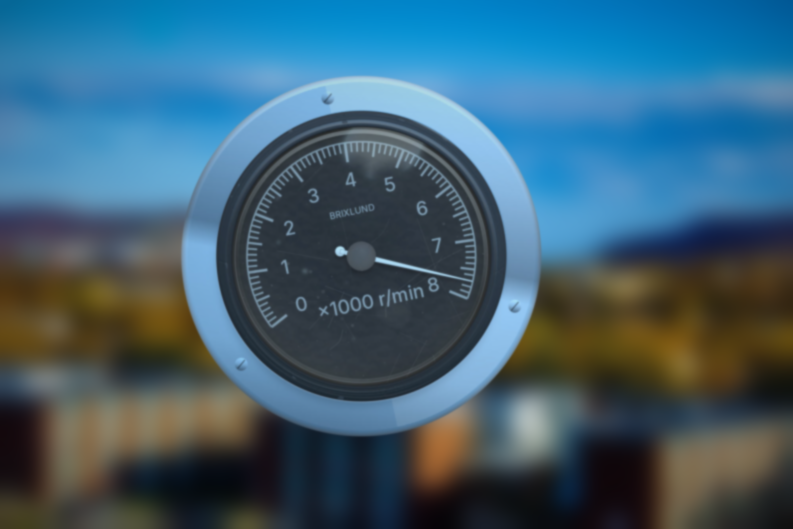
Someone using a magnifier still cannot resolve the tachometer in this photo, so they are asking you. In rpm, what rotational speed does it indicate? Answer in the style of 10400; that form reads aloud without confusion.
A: 7700
